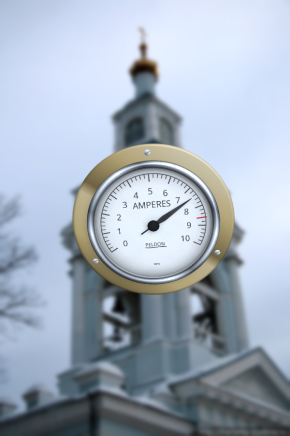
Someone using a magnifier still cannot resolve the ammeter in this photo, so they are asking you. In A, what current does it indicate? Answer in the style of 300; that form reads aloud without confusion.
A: 7.4
